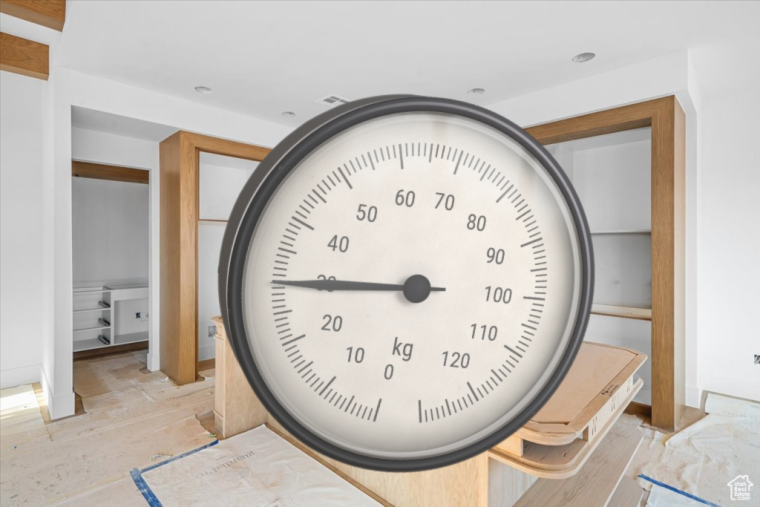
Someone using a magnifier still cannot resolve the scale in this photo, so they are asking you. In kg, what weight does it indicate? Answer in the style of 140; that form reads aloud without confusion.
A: 30
